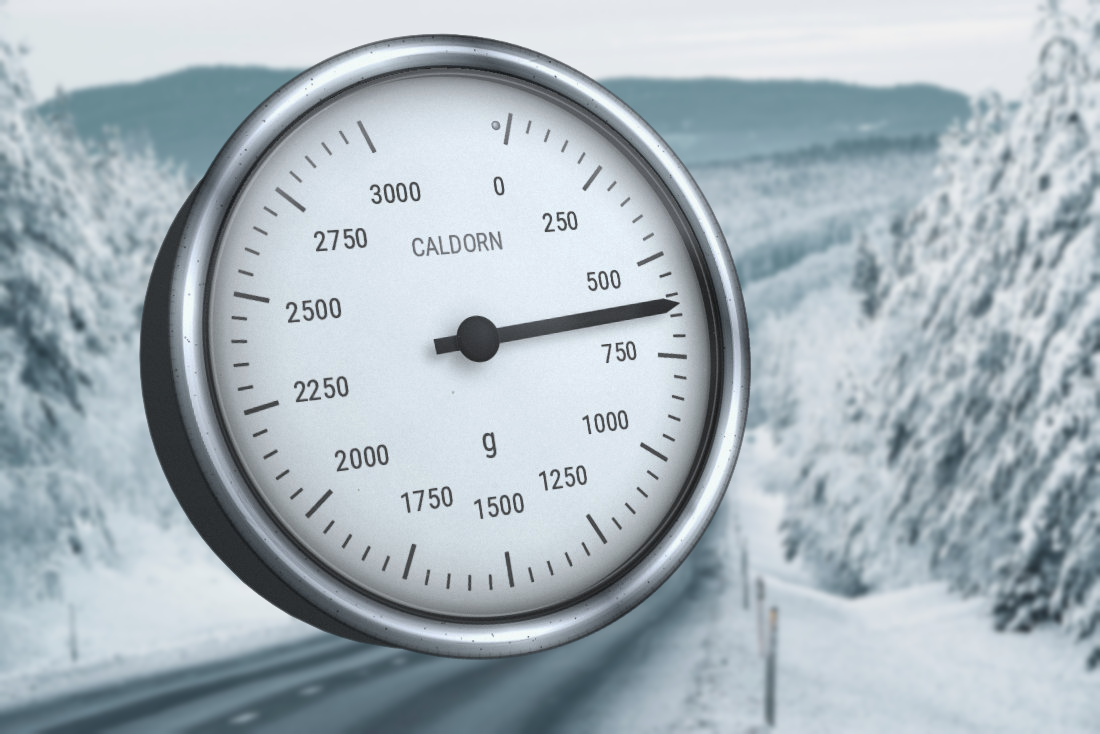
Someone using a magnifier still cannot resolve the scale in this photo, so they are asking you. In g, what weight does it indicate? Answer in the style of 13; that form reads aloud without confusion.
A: 625
